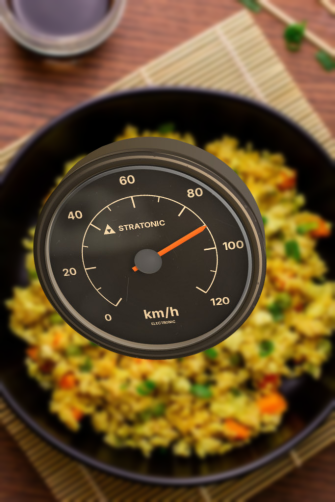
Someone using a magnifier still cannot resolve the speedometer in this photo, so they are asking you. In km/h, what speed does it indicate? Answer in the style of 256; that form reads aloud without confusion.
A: 90
